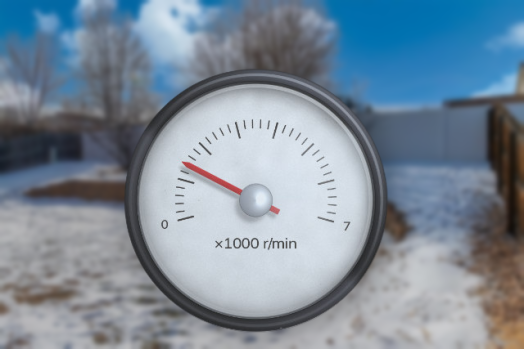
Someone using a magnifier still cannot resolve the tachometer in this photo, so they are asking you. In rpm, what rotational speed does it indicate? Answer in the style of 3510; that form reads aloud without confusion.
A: 1400
